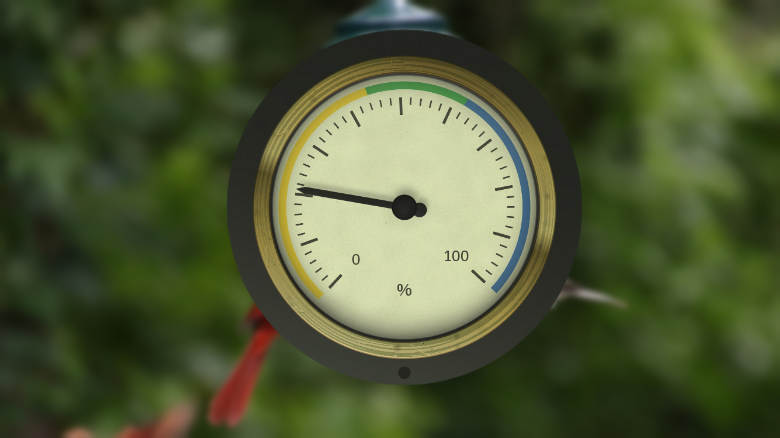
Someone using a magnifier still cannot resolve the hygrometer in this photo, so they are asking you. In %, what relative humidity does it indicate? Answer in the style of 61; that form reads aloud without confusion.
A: 21
